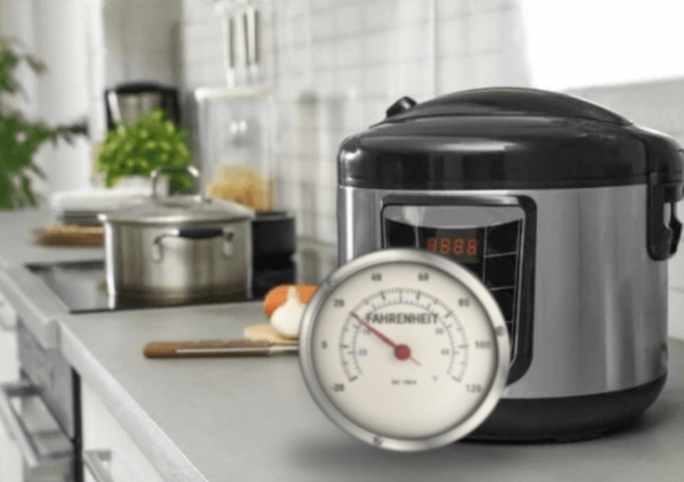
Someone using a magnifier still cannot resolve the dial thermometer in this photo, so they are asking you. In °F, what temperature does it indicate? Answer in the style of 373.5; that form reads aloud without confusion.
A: 20
